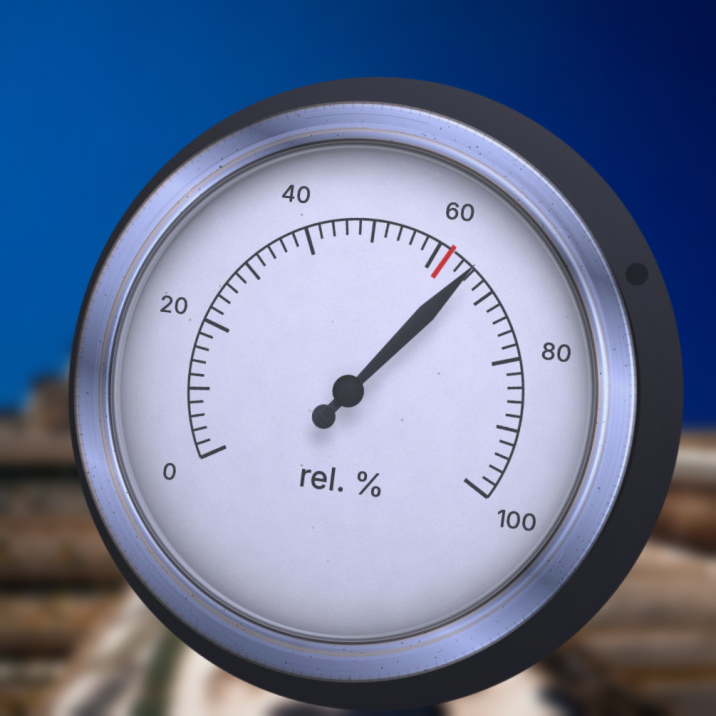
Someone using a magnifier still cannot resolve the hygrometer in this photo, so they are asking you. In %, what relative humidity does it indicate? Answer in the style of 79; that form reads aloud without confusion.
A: 66
